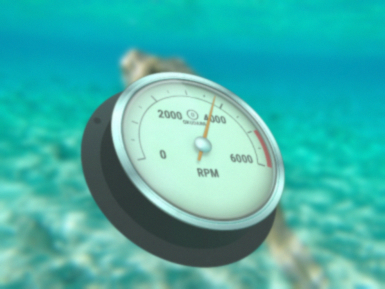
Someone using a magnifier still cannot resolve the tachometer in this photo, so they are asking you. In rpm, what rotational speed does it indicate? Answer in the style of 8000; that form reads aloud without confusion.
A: 3750
